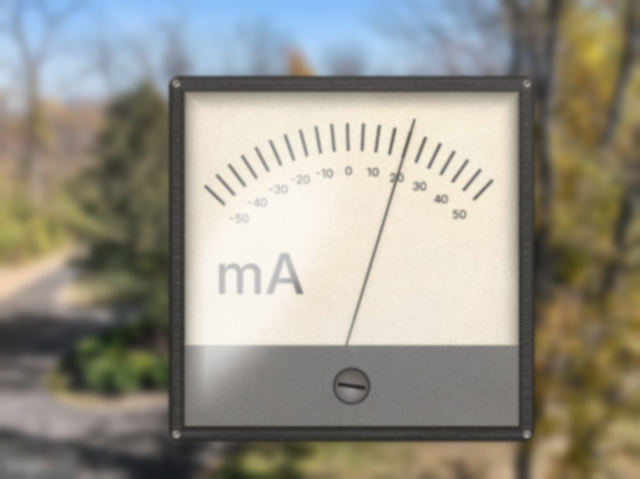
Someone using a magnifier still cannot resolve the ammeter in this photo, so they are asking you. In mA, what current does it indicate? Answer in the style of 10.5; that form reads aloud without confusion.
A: 20
